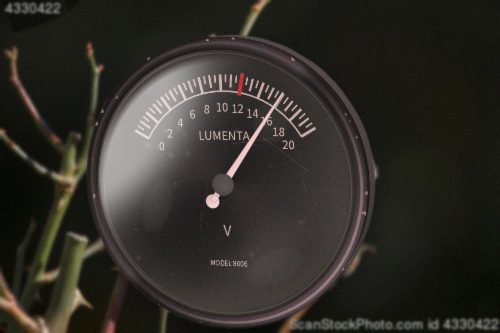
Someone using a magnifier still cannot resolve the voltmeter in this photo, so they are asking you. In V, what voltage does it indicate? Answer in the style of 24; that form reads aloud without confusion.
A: 16
